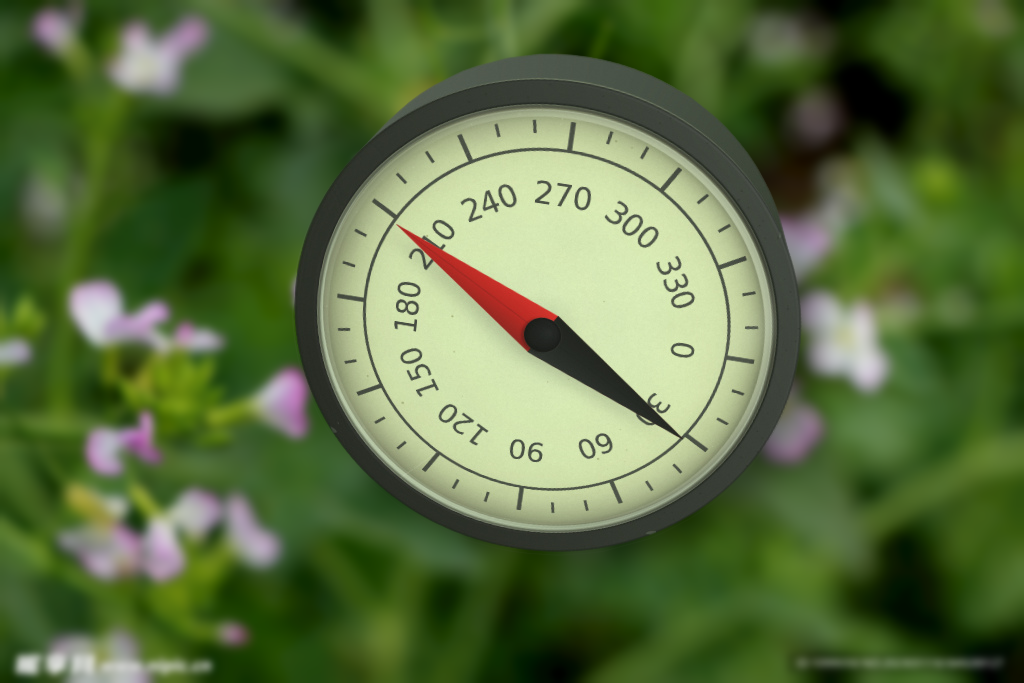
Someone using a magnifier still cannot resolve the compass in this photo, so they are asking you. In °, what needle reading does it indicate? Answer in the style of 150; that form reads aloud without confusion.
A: 210
